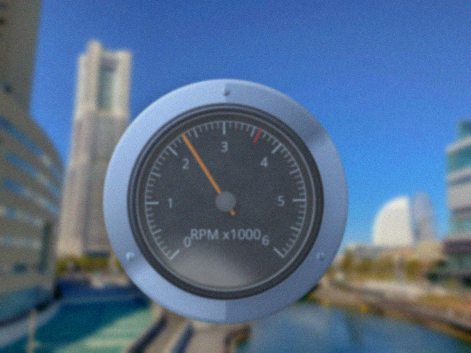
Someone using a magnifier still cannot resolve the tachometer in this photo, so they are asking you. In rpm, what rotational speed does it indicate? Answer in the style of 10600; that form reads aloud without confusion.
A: 2300
